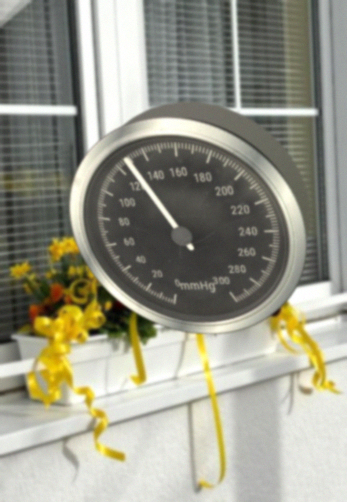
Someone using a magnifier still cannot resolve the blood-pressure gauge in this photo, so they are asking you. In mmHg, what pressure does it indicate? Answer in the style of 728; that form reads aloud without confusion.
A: 130
